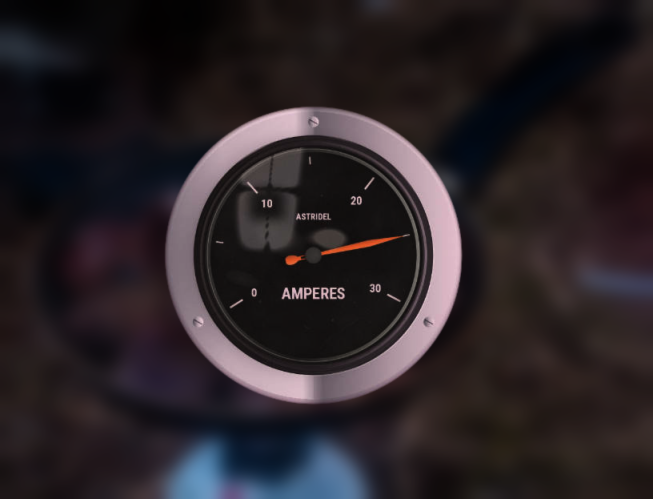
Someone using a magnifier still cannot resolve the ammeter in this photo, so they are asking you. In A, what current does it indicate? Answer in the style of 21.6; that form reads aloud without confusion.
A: 25
